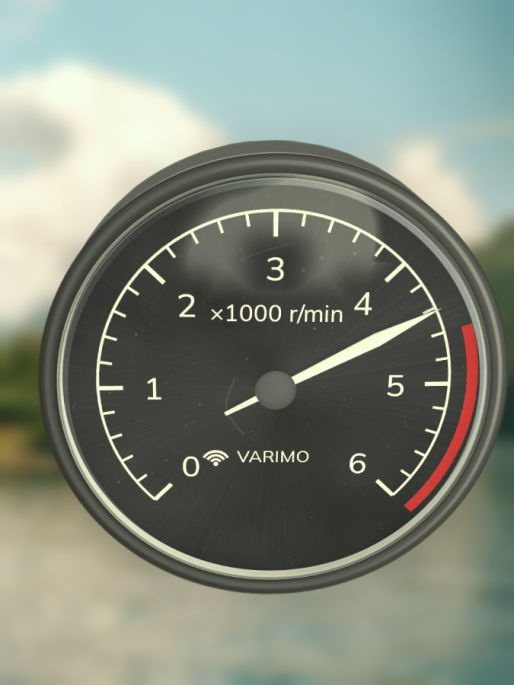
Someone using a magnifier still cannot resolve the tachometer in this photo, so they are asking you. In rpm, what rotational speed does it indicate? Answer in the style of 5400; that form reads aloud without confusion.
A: 4400
